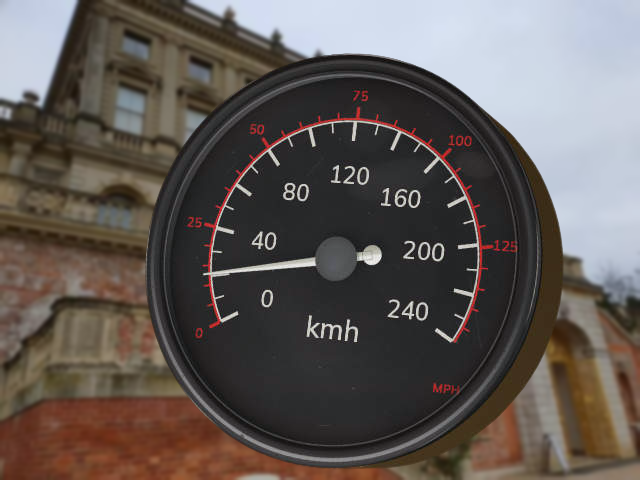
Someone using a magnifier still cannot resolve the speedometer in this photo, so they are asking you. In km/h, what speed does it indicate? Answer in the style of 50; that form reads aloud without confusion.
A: 20
